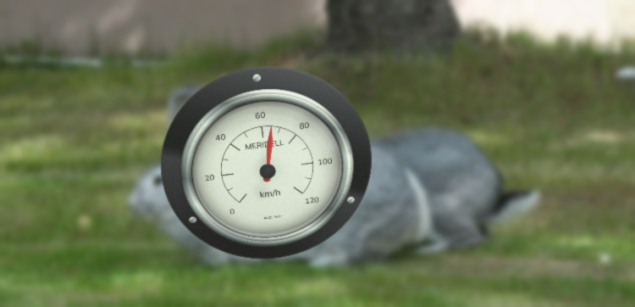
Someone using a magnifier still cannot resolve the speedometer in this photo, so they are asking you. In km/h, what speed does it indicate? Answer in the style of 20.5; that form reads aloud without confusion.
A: 65
